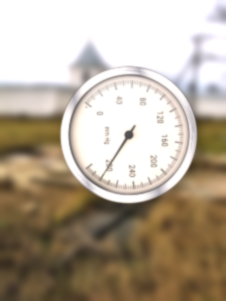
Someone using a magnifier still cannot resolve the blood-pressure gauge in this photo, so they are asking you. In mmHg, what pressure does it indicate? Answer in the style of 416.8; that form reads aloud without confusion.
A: 280
